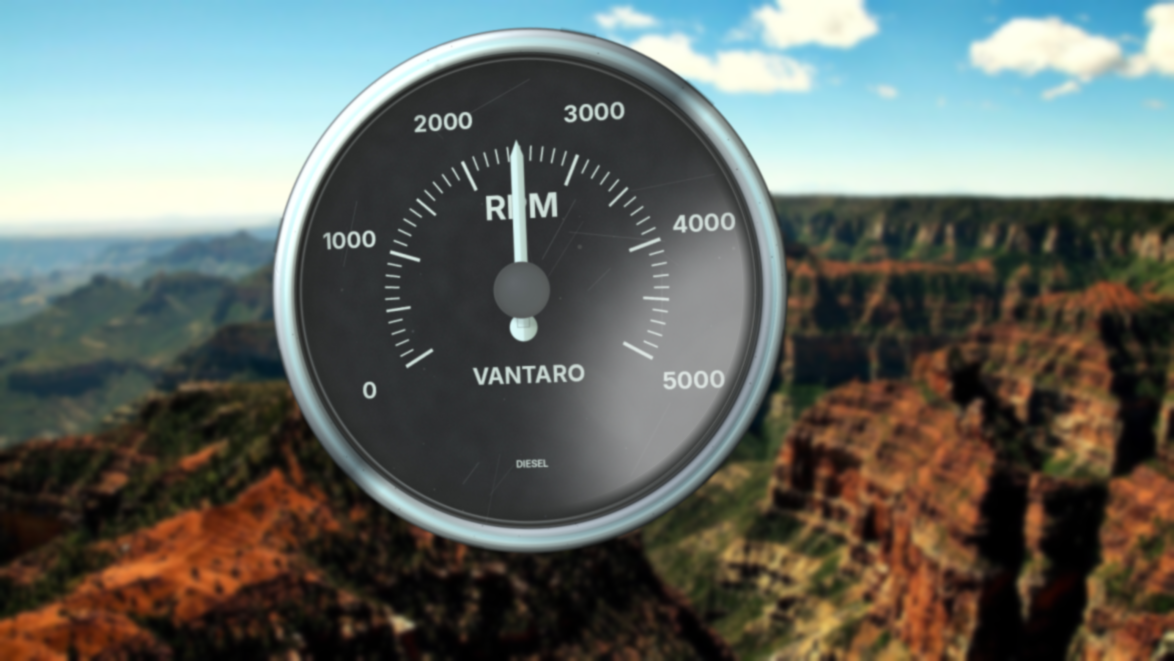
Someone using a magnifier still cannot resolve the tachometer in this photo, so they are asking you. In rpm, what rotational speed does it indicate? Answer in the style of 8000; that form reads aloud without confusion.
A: 2500
